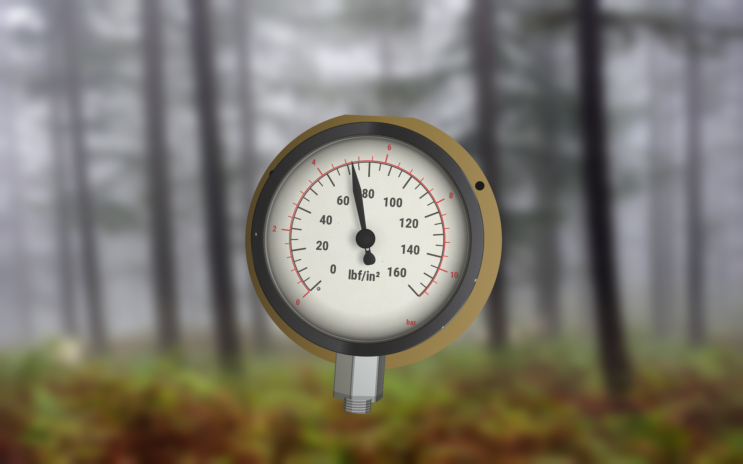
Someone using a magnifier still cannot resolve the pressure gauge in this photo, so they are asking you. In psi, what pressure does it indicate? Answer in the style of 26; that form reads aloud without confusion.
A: 72.5
